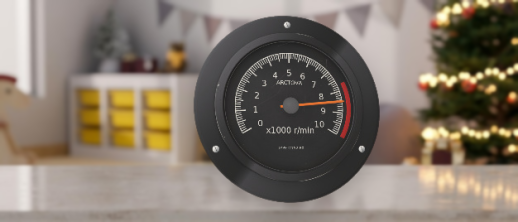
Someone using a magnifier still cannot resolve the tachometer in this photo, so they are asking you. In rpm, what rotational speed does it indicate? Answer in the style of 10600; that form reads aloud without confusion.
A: 8500
